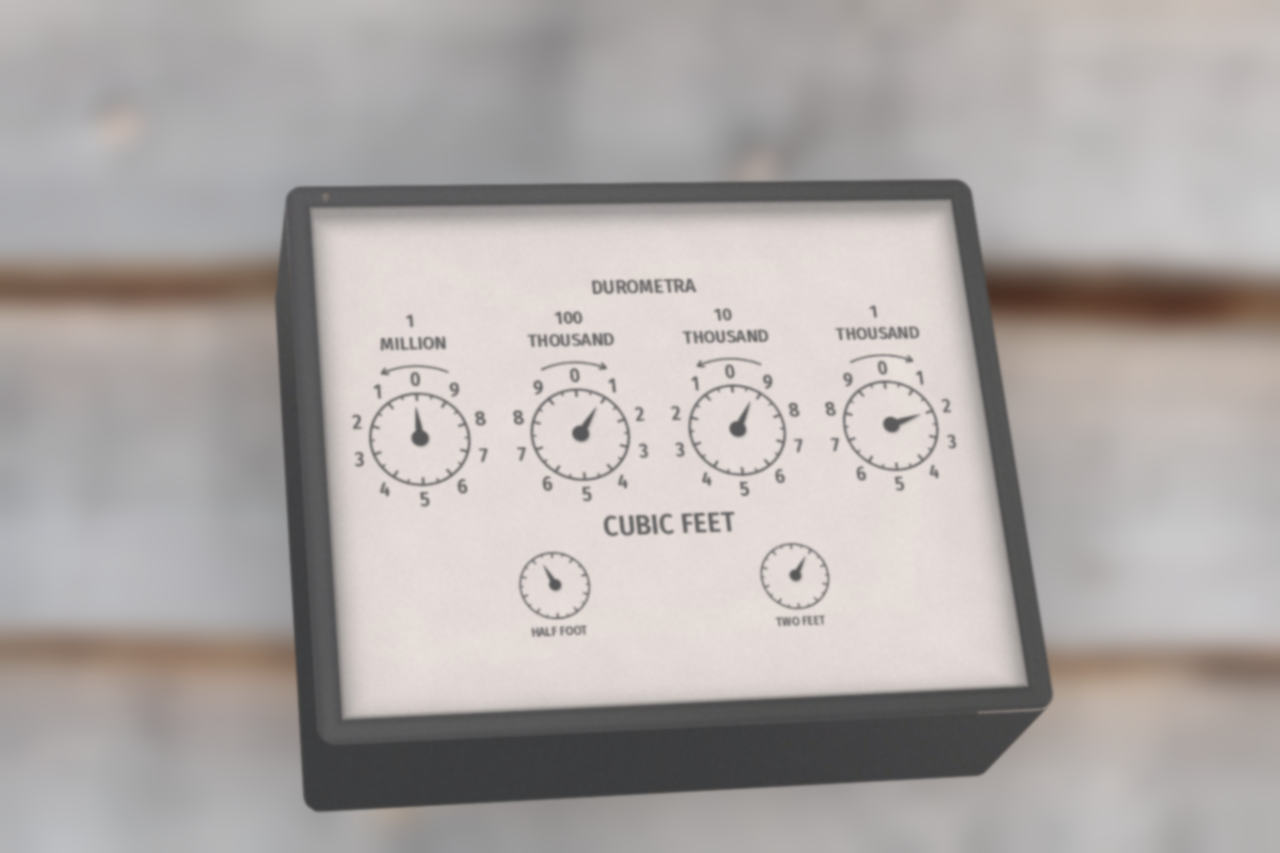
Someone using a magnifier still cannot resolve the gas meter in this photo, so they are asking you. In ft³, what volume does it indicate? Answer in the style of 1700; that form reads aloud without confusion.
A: 9200
